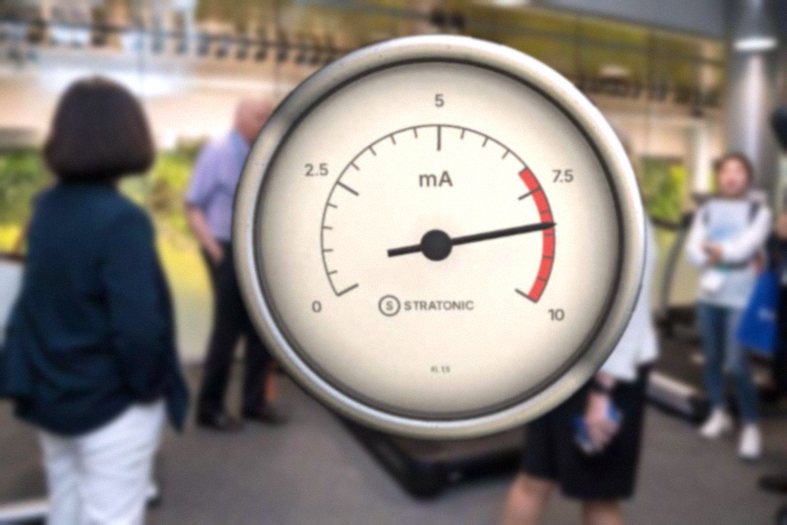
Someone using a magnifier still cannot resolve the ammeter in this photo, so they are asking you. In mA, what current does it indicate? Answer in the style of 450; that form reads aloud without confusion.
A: 8.25
